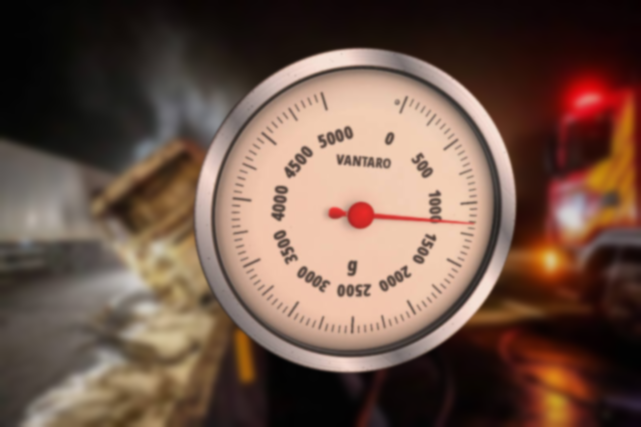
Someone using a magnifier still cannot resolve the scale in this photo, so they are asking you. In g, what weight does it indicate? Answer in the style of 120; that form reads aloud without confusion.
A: 1150
